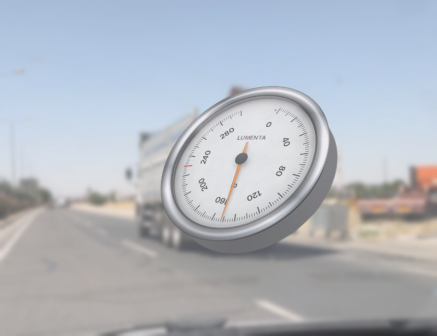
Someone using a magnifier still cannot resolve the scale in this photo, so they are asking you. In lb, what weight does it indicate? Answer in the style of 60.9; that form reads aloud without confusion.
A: 150
